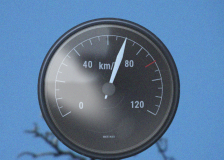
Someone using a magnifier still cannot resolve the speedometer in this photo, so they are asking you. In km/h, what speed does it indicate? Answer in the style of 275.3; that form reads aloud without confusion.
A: 70
